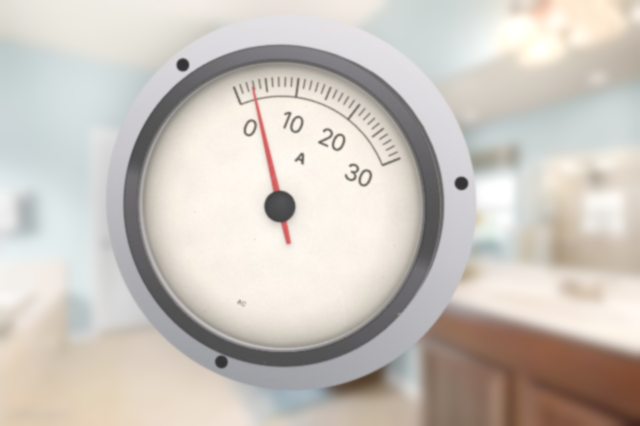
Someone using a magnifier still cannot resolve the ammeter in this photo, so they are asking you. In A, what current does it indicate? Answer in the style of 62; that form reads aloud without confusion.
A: 3
